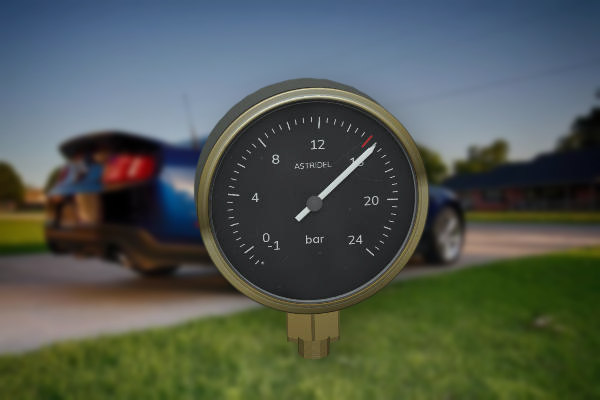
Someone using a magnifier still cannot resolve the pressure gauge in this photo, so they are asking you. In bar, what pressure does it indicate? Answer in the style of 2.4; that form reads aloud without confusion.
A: 16
